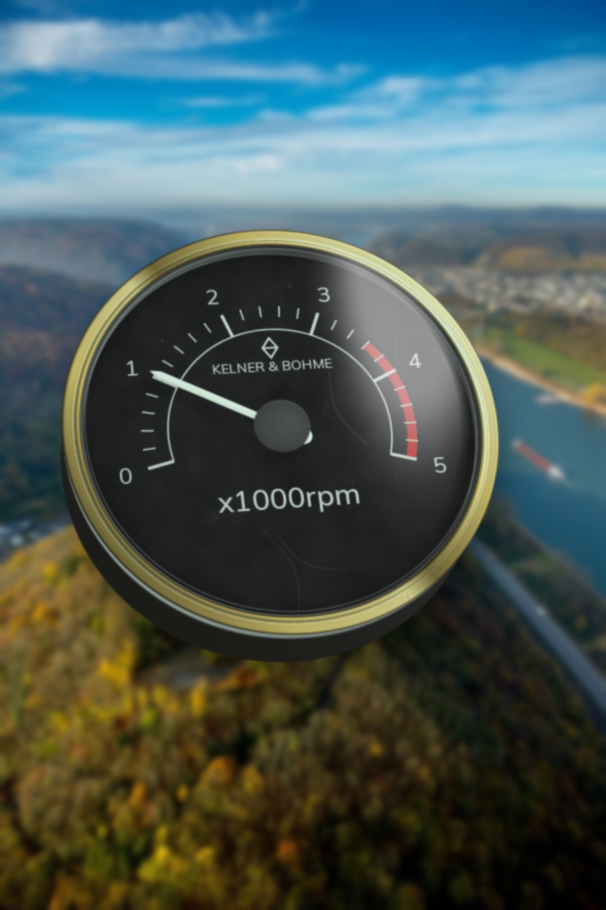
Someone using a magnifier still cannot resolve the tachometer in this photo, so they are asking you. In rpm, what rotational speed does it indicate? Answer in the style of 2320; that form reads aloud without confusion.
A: 1000
